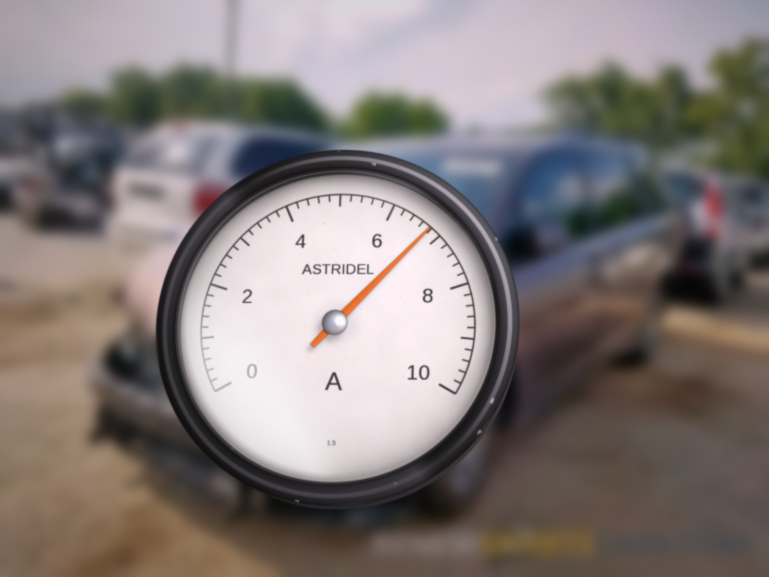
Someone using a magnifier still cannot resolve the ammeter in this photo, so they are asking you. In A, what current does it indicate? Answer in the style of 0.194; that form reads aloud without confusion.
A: 6.8
